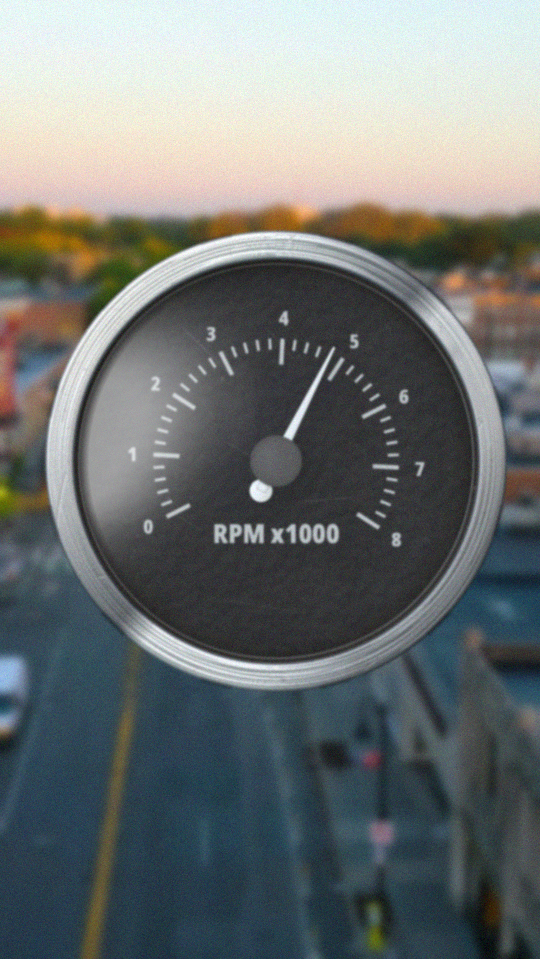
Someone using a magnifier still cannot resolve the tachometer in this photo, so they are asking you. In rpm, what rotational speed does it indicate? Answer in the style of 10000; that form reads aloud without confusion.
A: 4800
